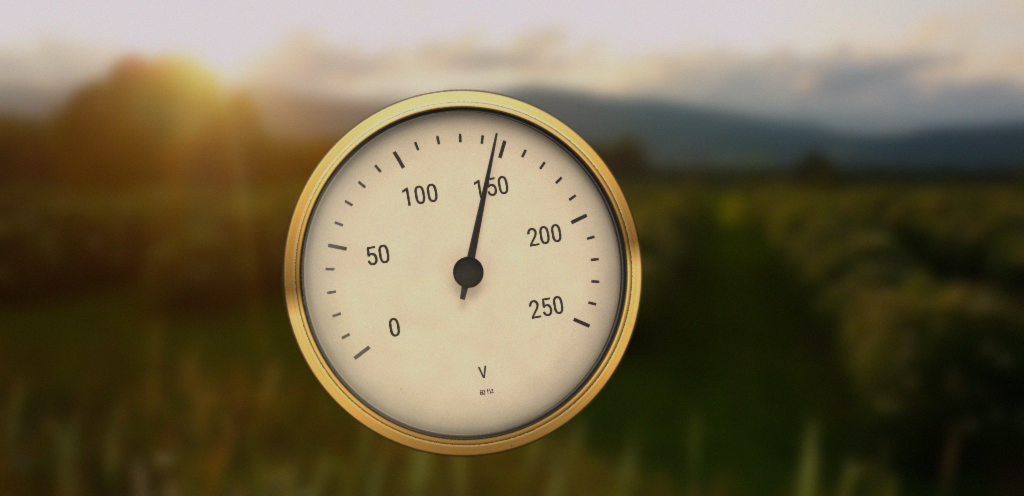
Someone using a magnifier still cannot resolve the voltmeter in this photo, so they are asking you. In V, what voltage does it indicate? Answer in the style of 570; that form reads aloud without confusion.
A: 145
